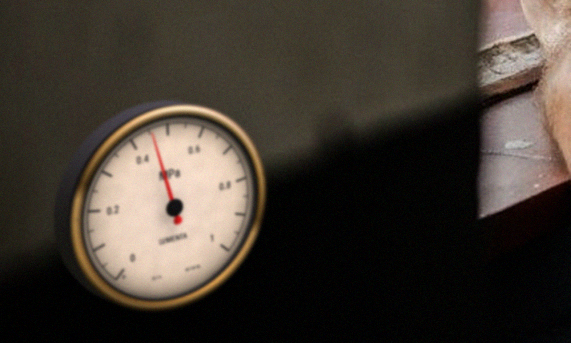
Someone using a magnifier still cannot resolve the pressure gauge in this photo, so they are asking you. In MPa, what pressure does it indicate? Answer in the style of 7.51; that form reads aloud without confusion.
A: 0.45
